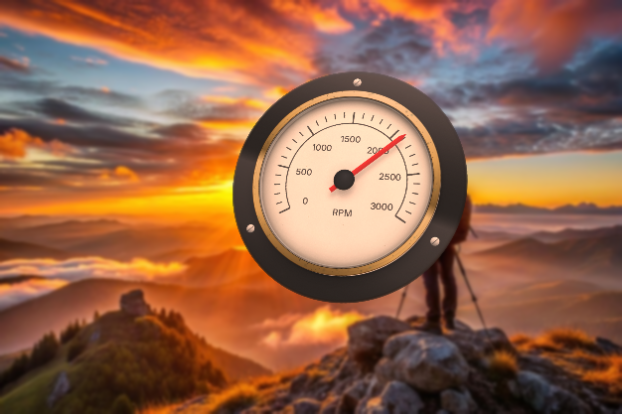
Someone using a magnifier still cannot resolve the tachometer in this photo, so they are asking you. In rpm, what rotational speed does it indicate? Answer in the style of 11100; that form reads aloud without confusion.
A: 2100
